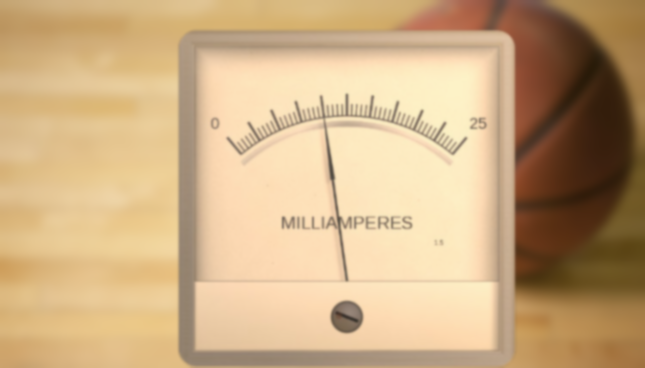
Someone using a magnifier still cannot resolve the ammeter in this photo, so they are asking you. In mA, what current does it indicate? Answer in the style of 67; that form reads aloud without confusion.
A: 10
